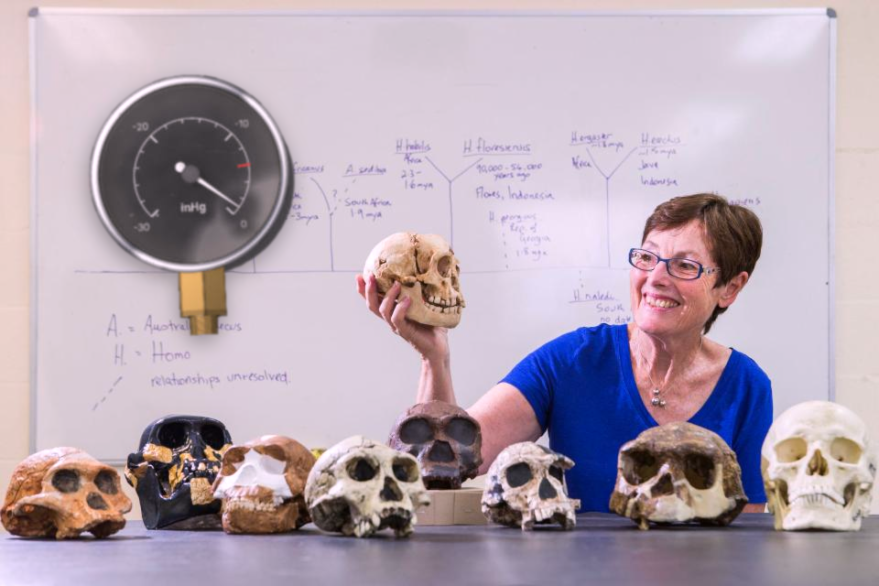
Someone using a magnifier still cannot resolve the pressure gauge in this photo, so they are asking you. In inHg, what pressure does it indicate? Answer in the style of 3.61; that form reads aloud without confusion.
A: -1
